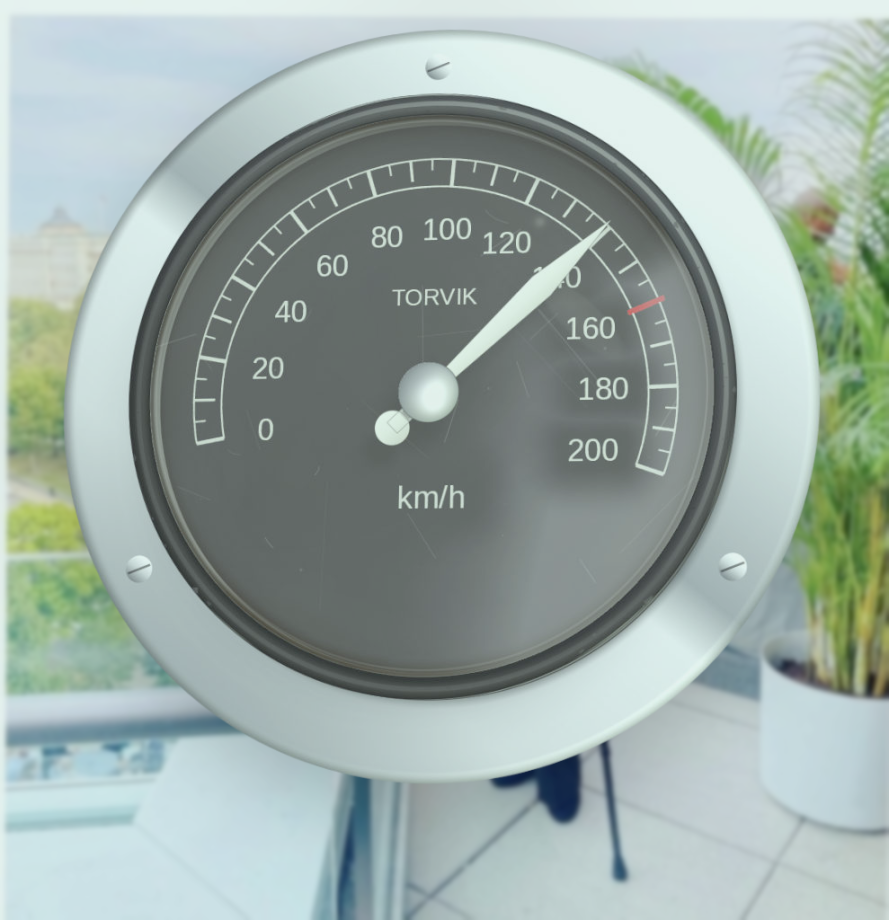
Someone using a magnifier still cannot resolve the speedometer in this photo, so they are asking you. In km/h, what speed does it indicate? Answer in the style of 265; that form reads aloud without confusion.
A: 140
